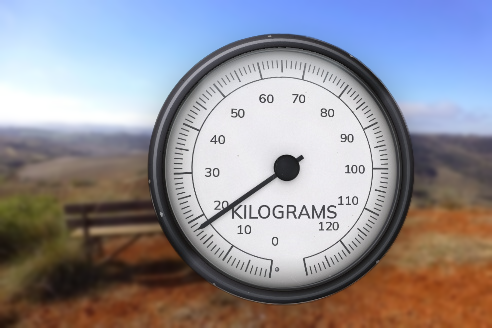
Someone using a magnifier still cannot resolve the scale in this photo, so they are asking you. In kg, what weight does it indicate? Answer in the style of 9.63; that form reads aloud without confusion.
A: 18
